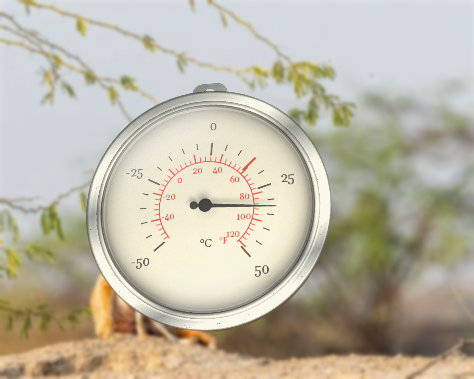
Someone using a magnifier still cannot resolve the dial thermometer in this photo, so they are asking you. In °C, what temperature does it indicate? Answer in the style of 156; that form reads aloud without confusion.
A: 32.5
